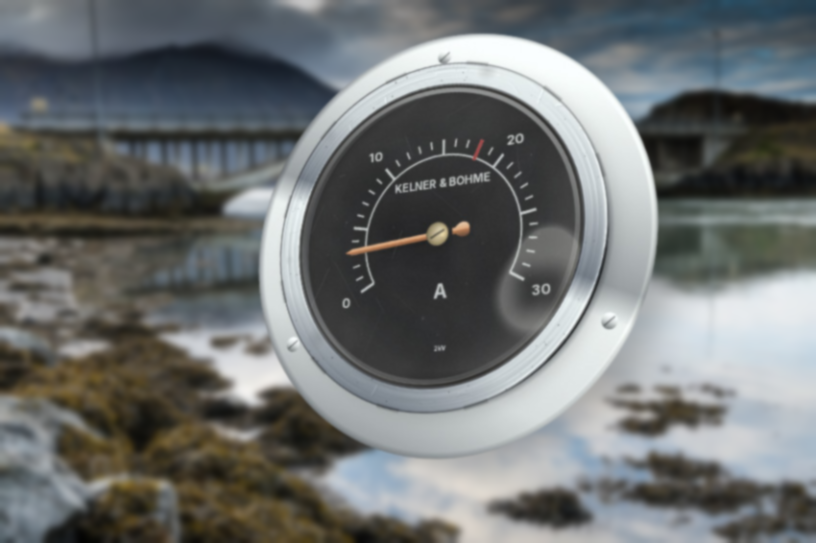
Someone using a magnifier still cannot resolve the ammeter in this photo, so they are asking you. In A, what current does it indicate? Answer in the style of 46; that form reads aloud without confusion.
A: 3
